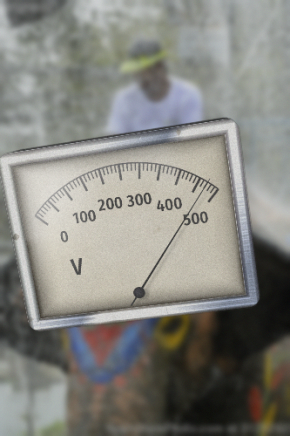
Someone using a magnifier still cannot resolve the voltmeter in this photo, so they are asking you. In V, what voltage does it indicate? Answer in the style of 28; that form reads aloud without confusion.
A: 470
